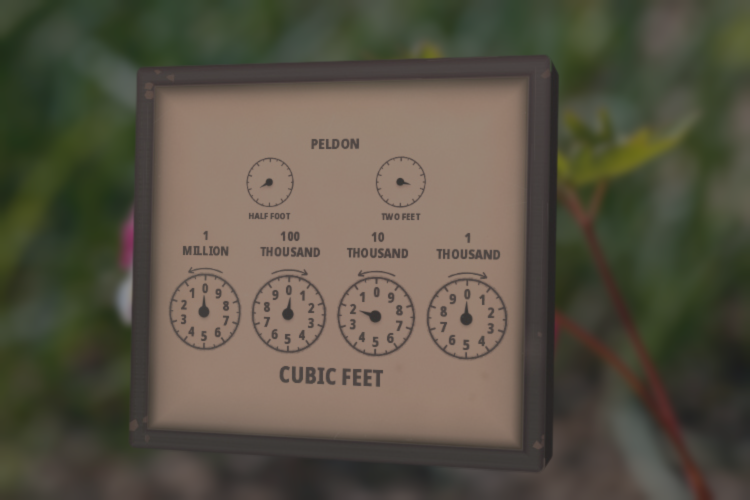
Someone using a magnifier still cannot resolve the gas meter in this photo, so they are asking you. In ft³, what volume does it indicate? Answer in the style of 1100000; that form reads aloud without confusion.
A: 2000
